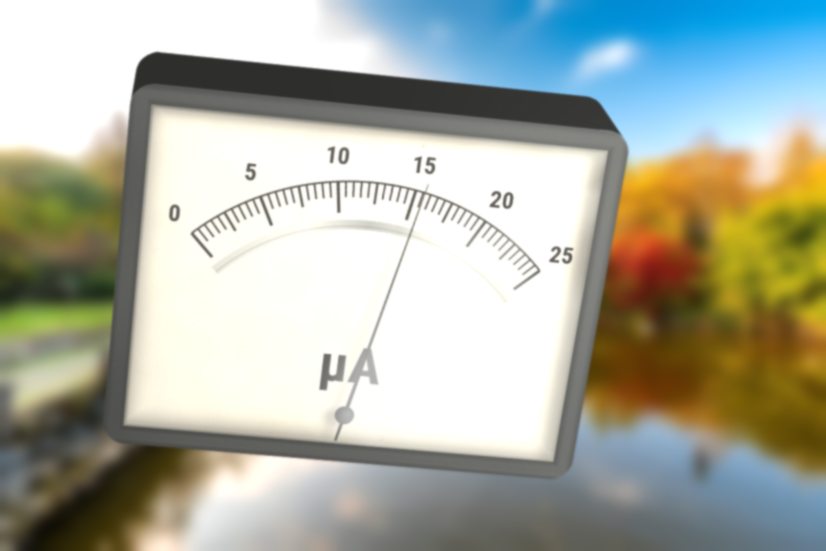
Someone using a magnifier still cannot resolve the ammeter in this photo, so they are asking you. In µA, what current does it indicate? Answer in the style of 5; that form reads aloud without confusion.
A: 15.5
